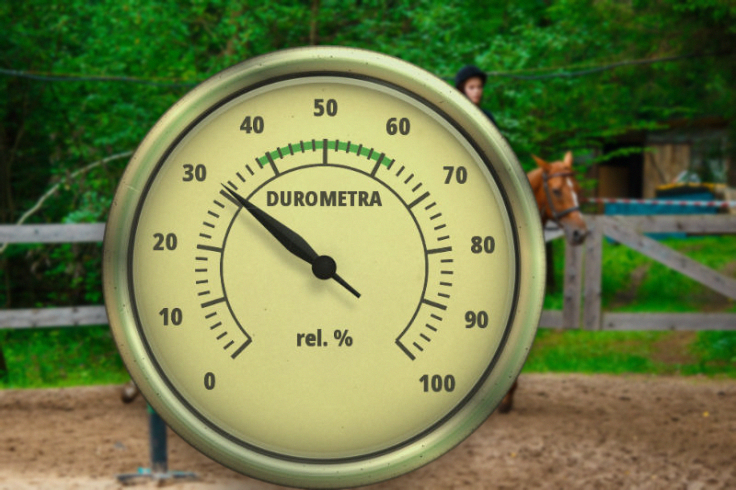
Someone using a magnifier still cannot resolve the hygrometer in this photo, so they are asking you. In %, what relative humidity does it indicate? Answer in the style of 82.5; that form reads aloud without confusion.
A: 31
